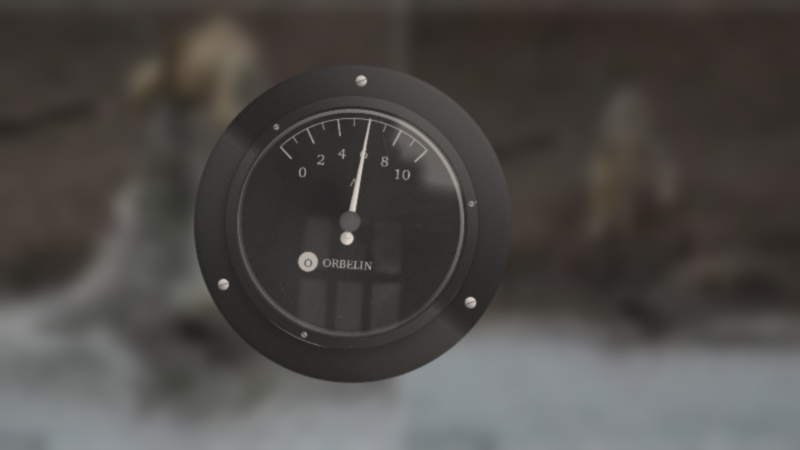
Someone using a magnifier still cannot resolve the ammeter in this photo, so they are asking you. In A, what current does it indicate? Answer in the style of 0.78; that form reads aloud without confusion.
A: 6
